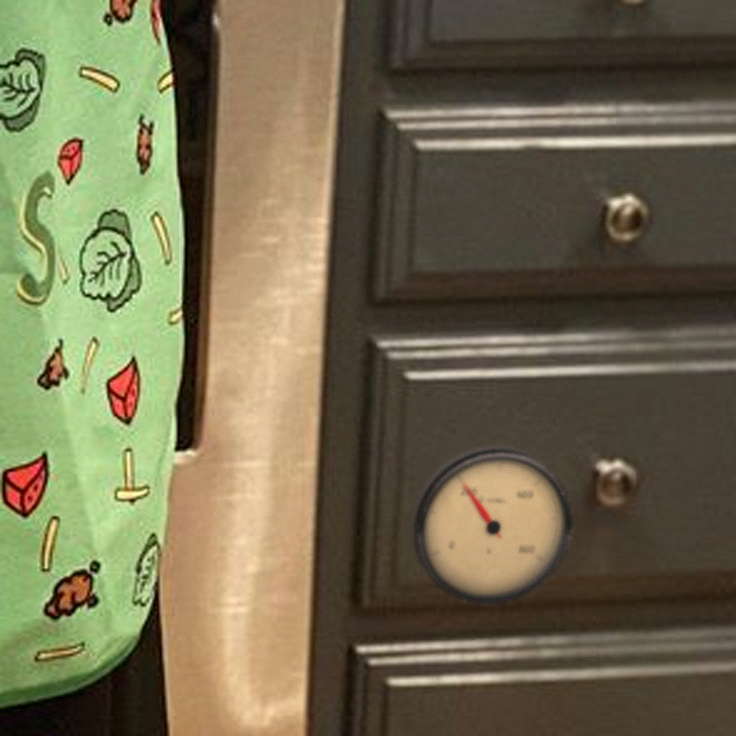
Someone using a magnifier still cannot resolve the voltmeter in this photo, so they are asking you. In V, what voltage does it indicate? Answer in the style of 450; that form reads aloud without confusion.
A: 200
